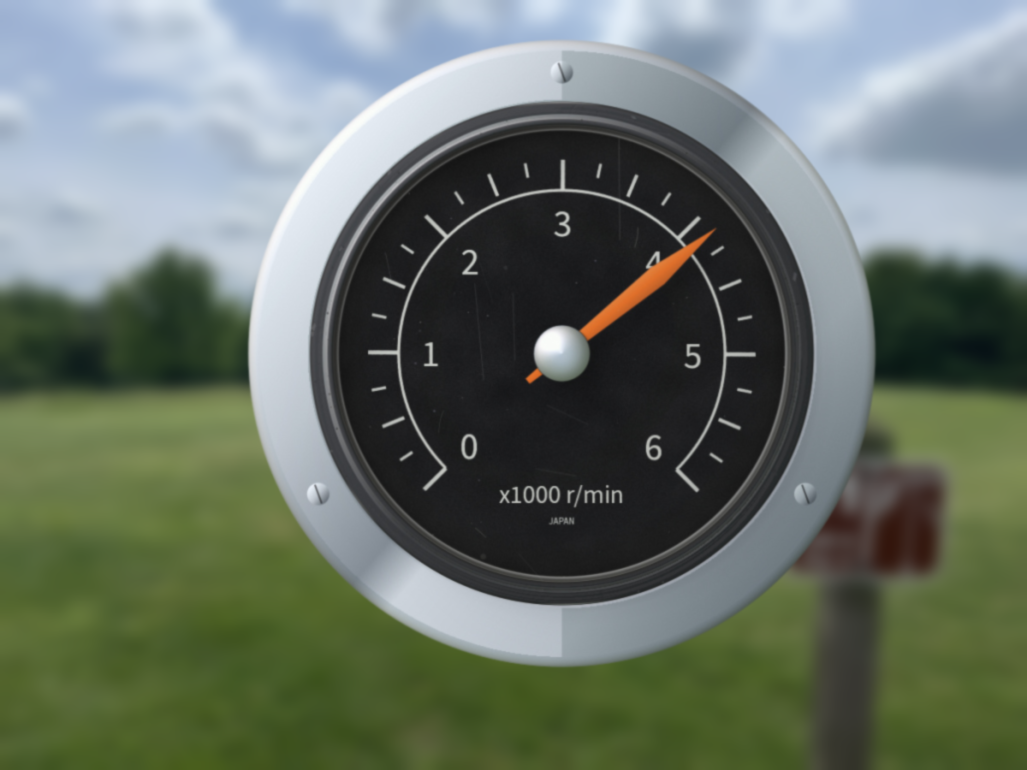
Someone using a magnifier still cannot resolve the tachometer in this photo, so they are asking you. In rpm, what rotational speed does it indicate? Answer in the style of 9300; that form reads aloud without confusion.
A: 4125
